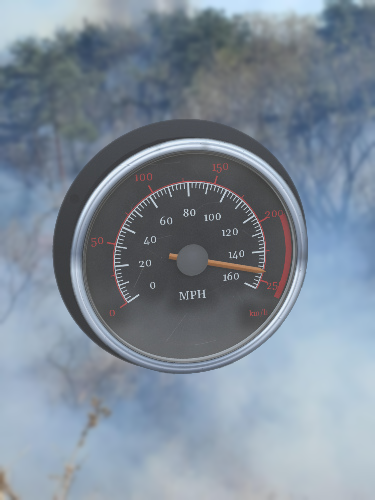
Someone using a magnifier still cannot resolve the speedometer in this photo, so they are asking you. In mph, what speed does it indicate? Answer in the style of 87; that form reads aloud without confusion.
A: 150
